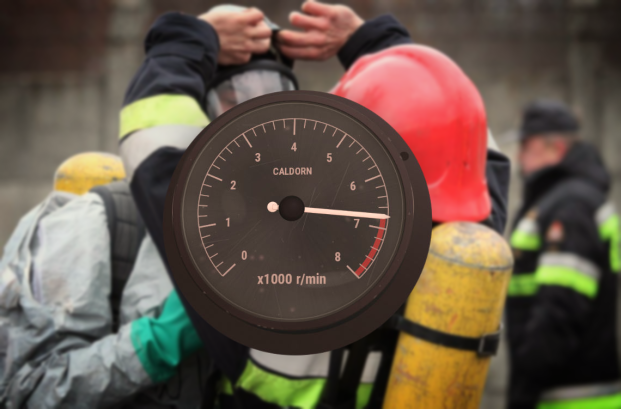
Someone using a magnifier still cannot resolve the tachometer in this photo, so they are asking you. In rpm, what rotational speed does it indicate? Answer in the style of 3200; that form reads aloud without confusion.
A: 6800
